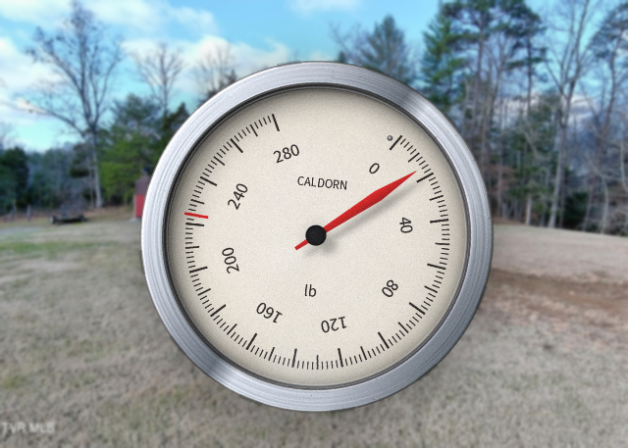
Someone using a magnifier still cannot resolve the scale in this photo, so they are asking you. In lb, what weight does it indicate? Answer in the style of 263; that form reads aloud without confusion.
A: 16
